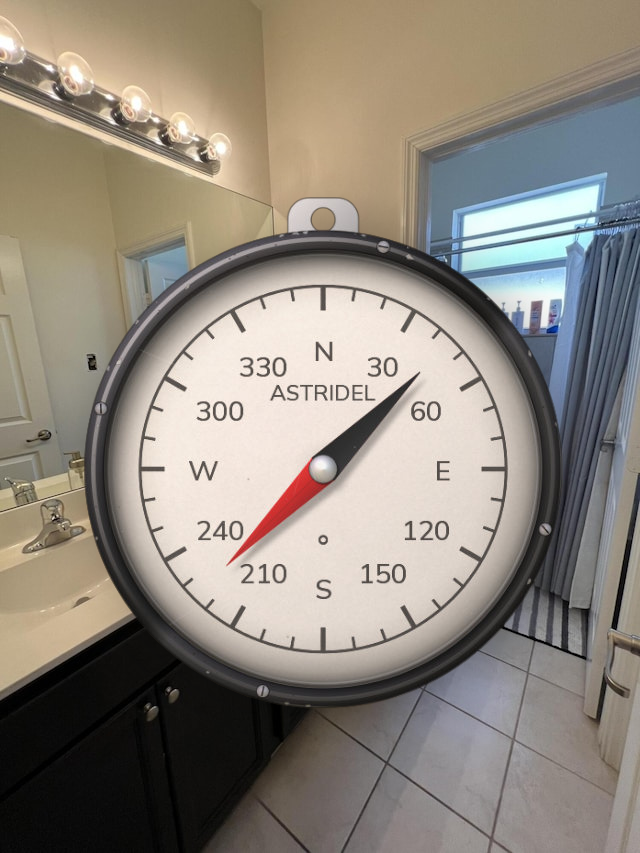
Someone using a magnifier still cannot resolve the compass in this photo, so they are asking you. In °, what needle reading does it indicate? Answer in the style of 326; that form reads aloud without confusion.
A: 225
